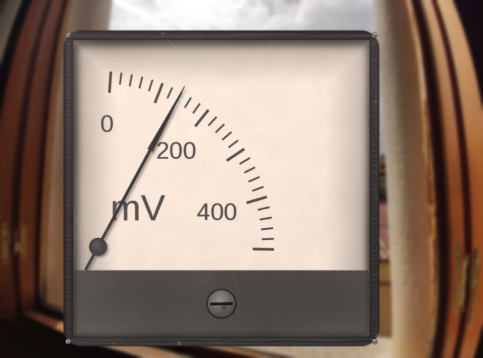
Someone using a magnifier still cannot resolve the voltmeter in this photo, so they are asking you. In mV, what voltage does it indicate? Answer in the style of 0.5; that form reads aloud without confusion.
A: 140
